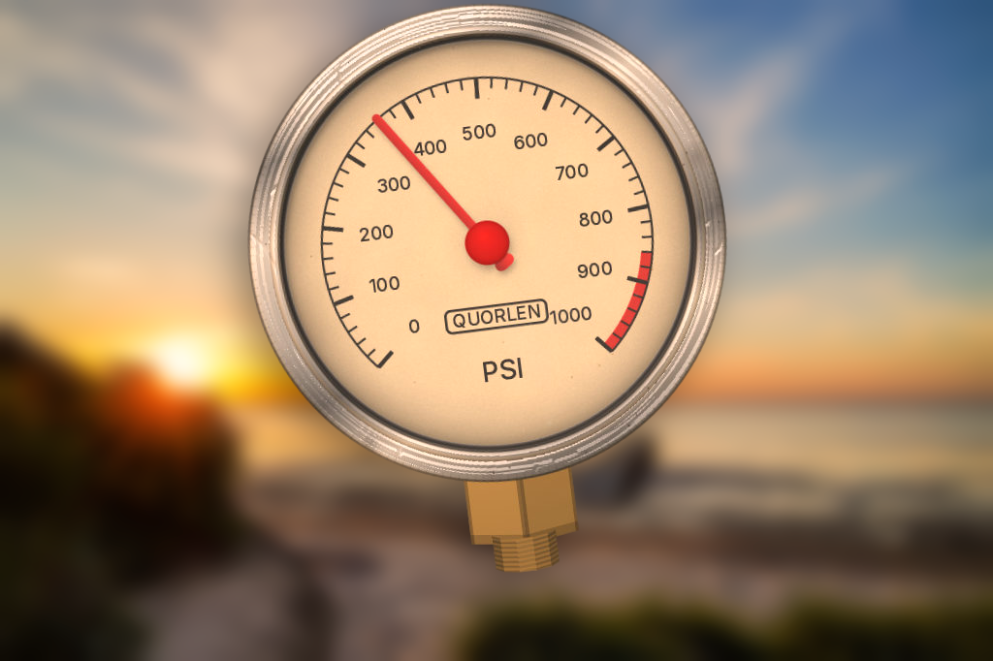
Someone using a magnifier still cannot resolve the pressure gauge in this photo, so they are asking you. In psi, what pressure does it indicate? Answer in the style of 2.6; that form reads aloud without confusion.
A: 360
